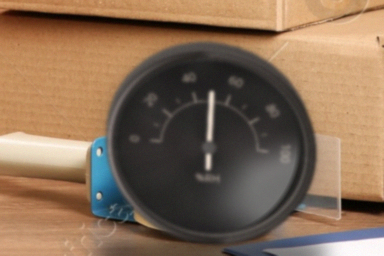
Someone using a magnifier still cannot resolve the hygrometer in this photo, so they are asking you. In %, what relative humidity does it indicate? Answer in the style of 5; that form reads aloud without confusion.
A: 50
